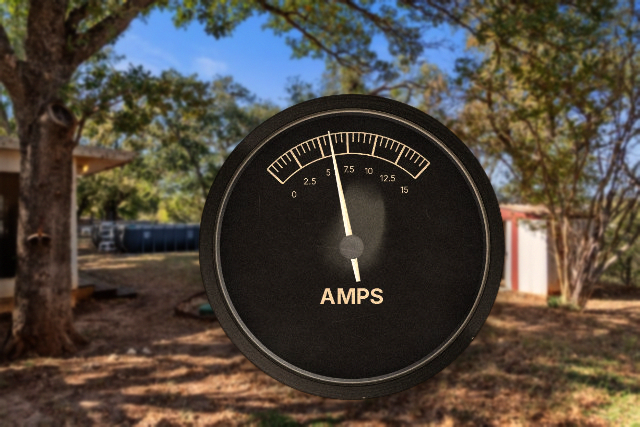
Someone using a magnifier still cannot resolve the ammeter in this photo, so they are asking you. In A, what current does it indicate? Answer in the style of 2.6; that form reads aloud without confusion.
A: 6
